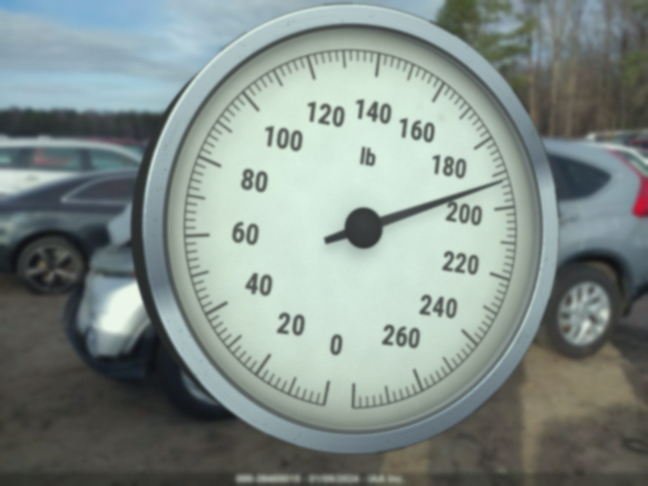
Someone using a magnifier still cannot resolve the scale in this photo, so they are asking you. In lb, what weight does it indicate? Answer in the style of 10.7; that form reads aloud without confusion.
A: 192
